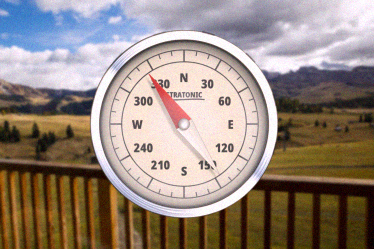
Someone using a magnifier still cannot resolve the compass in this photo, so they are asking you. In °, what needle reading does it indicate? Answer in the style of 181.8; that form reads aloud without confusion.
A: 325
